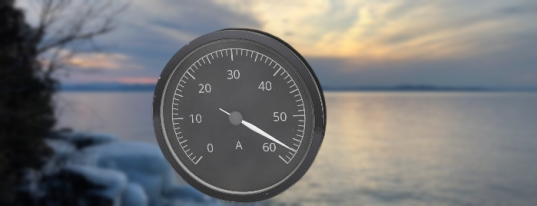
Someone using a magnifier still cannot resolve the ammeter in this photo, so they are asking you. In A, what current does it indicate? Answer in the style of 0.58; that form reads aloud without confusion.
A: 57
